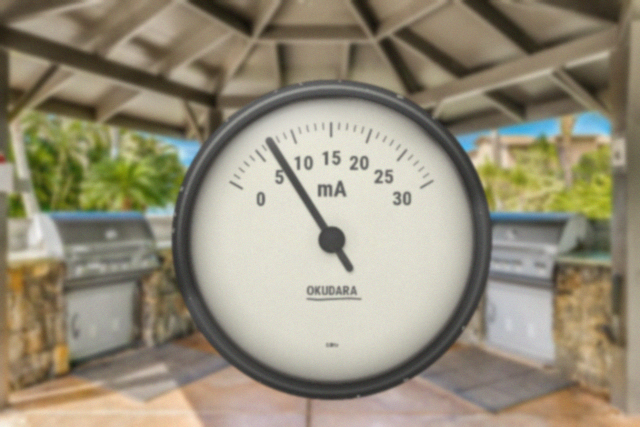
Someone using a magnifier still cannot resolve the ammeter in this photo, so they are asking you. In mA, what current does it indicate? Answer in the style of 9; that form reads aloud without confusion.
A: 7
